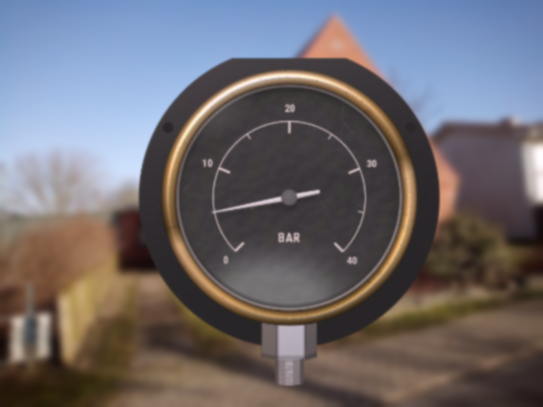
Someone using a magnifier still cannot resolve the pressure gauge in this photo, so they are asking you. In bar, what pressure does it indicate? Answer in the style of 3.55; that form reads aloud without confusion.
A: 5
